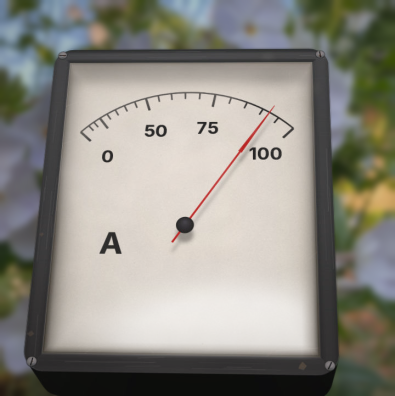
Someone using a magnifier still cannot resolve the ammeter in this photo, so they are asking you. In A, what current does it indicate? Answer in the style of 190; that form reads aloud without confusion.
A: 92.5
